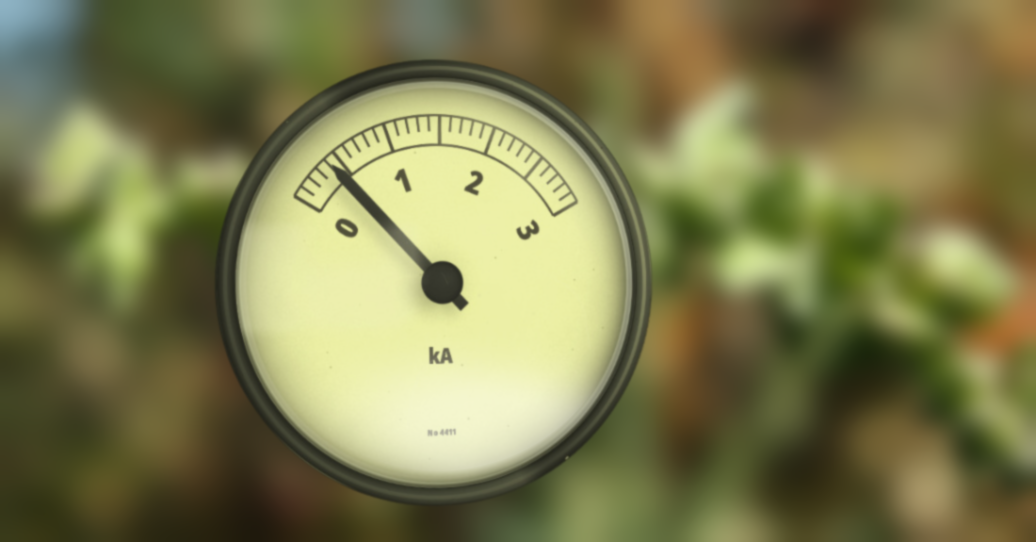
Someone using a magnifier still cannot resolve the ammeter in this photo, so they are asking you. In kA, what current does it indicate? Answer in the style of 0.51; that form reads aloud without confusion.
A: 0.4
